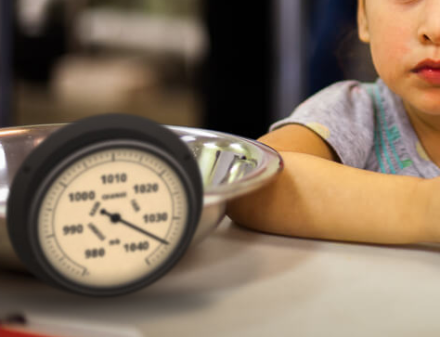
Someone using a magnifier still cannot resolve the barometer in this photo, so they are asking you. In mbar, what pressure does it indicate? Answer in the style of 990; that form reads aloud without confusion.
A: 1035
